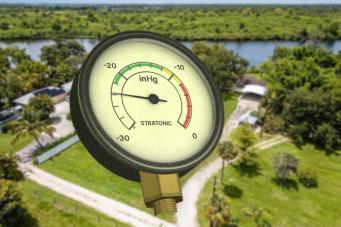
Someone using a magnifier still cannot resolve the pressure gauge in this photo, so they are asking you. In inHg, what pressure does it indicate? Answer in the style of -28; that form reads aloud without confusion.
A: -24
